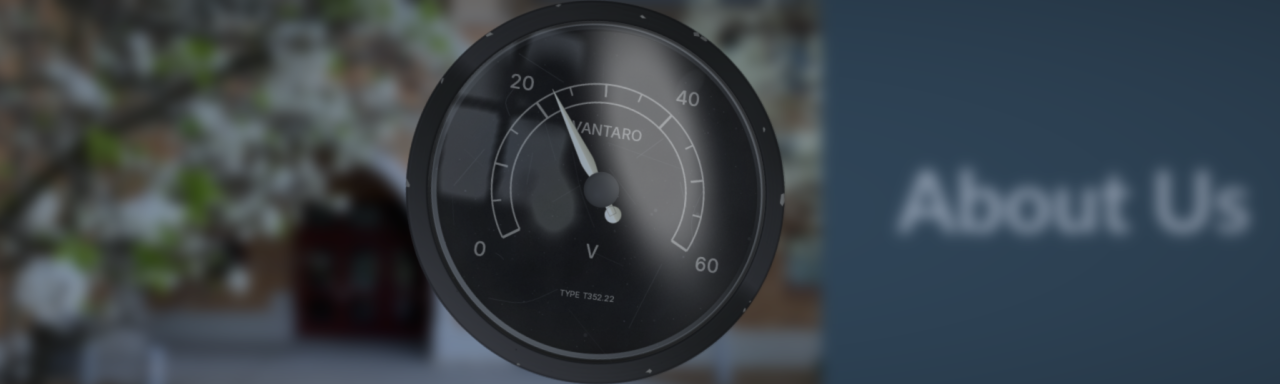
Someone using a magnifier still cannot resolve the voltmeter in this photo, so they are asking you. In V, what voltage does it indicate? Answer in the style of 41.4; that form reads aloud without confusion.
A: 22.5
